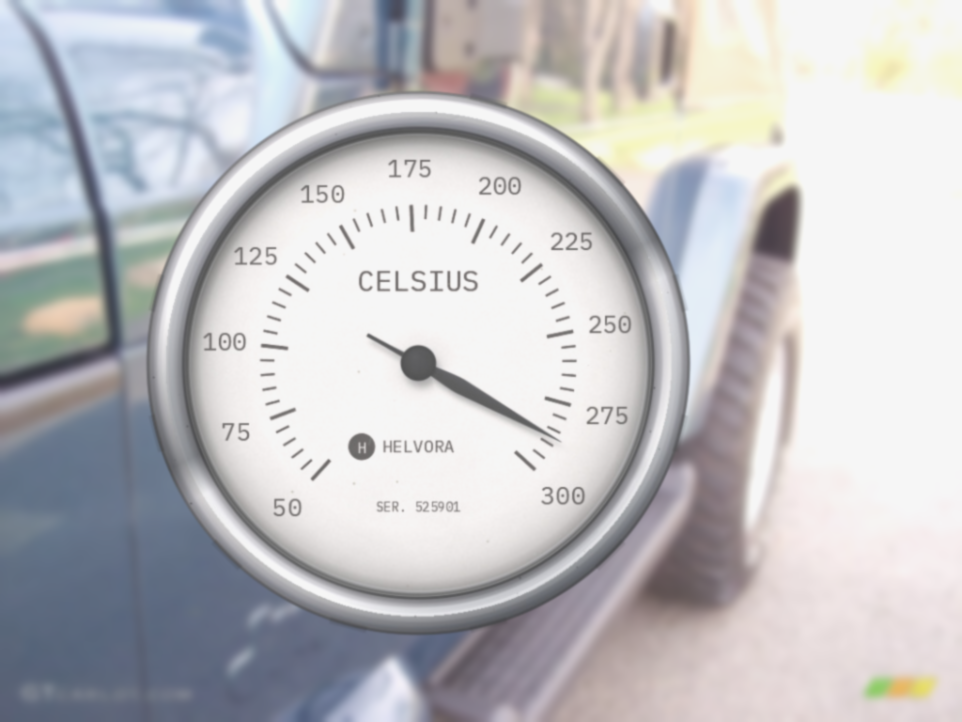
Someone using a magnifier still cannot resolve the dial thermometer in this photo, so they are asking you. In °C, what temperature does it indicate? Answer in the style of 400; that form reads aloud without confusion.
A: 287.5
